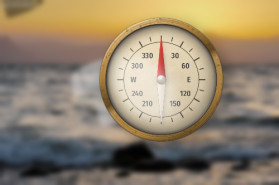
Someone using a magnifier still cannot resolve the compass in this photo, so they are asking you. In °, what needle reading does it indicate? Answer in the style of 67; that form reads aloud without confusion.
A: 0
